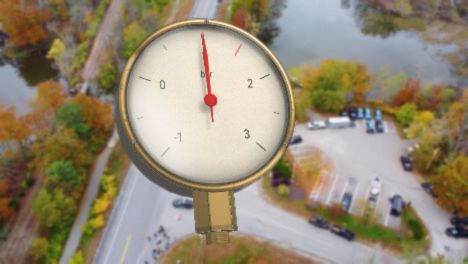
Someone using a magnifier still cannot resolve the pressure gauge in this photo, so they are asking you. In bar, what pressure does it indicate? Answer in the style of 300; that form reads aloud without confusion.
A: 1
